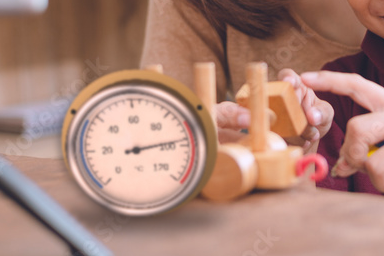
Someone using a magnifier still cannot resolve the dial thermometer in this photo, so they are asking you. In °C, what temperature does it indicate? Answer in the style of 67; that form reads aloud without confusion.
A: 96
